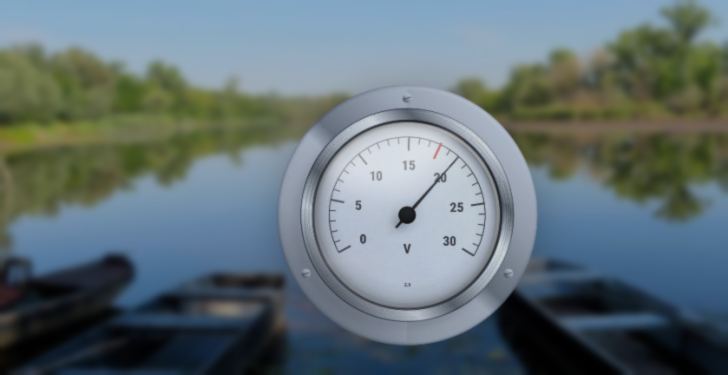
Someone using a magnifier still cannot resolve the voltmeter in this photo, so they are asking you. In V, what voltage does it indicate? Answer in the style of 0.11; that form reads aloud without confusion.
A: 20
